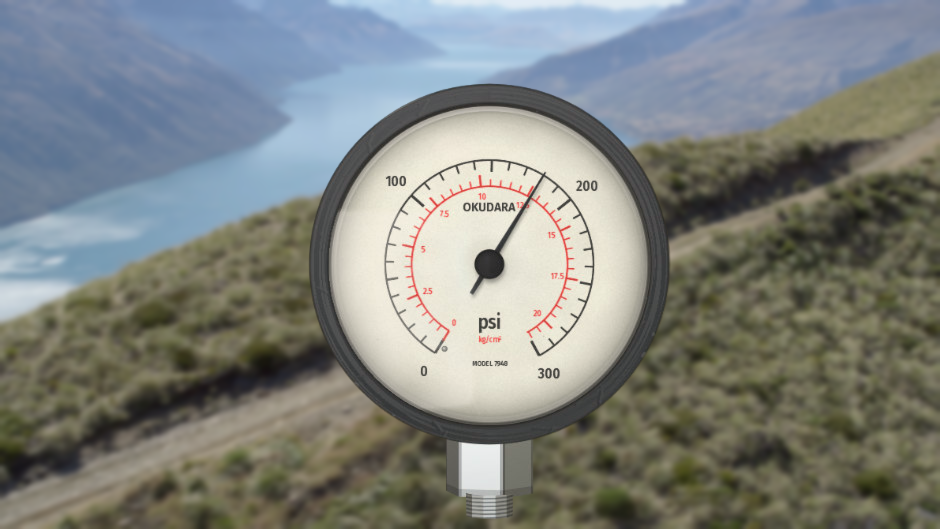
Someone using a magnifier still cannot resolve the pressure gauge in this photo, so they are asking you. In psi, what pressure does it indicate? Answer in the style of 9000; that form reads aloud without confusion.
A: 180
